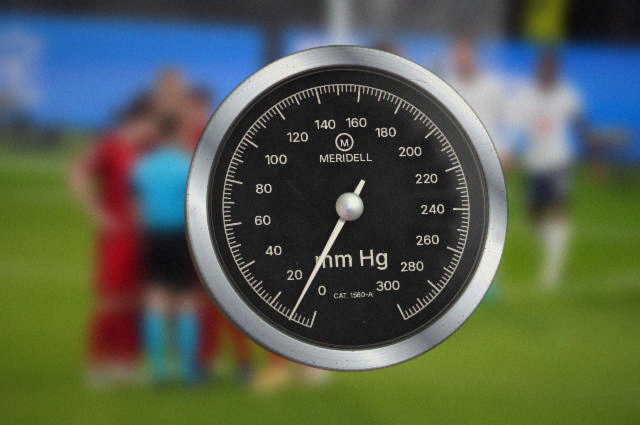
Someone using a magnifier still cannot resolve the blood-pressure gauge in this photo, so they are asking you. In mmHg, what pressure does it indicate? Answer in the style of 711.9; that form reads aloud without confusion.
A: 10
